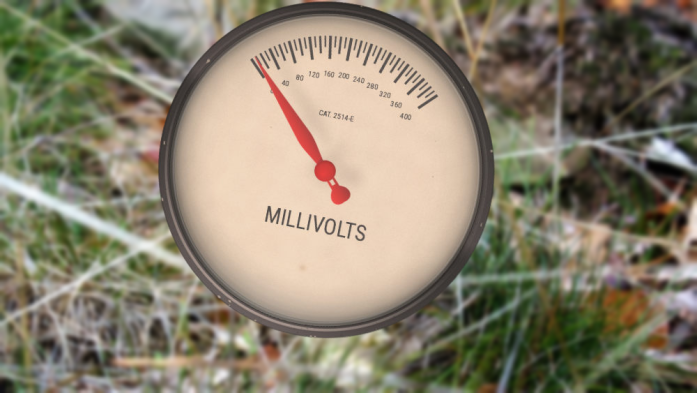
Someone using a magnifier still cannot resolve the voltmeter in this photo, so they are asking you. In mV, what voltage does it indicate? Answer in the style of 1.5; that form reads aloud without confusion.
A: 10
